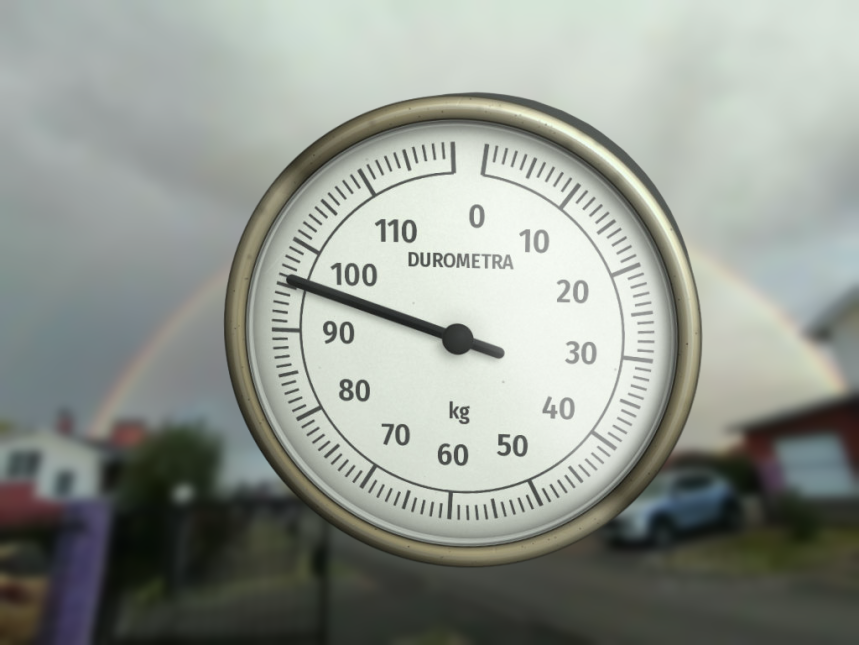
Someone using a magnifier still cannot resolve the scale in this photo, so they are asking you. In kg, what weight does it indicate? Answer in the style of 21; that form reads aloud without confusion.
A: 96
